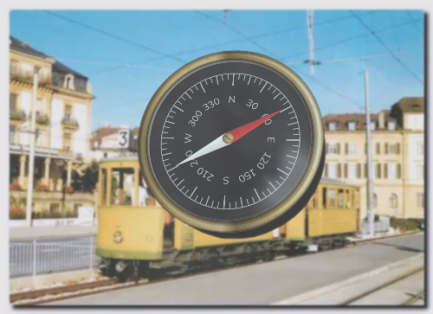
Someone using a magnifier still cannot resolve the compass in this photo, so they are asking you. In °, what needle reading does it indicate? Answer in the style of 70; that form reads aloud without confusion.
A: 60
